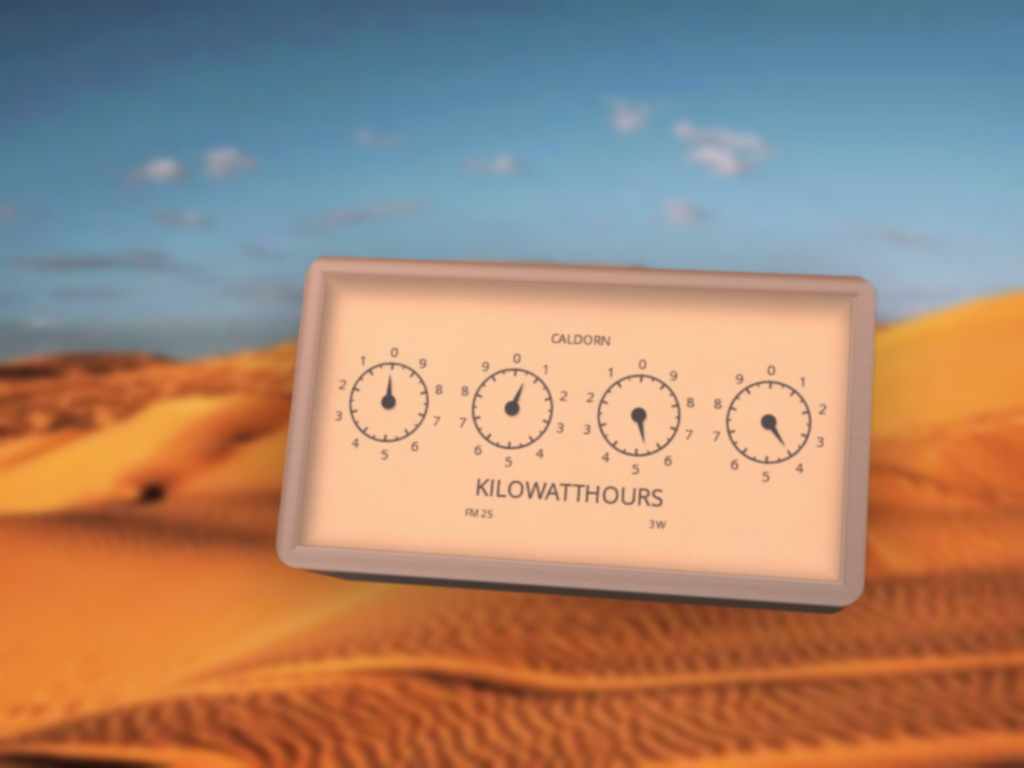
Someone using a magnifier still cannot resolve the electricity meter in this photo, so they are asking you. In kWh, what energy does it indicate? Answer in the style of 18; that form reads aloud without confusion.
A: 54
